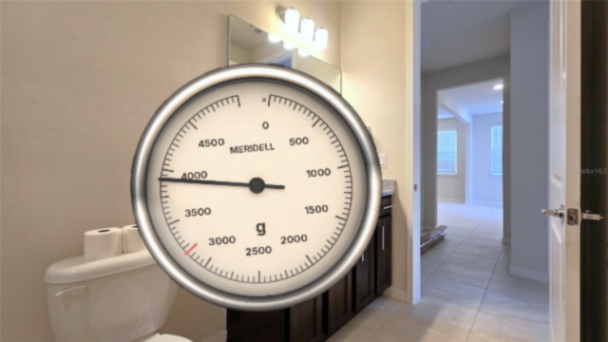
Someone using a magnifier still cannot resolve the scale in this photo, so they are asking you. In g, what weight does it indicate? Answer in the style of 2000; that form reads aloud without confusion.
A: 3900
